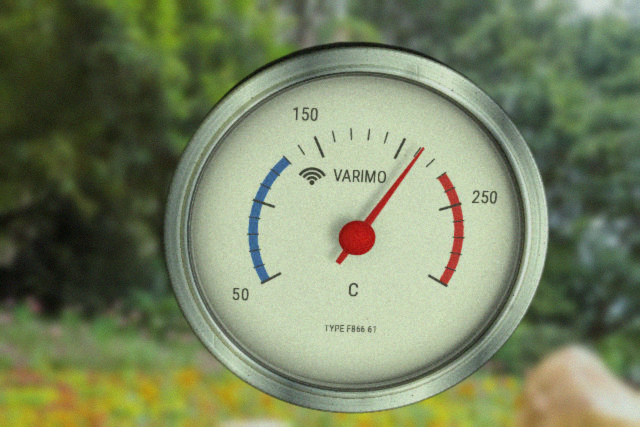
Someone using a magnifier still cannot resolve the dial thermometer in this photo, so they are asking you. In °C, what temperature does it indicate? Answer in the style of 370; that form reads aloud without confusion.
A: 210
